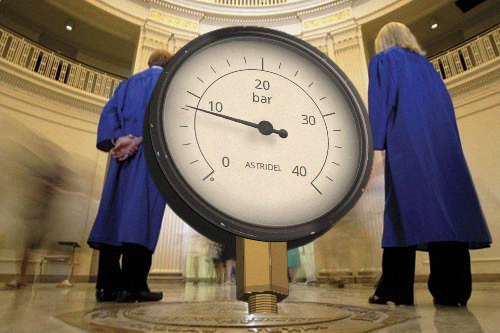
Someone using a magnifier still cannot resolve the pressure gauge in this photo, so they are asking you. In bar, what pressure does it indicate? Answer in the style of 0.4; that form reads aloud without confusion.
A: 8
